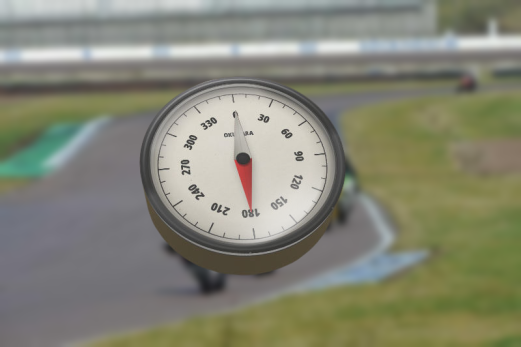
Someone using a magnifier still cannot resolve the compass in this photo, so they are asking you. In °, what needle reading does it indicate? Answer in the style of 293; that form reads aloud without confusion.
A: 180
